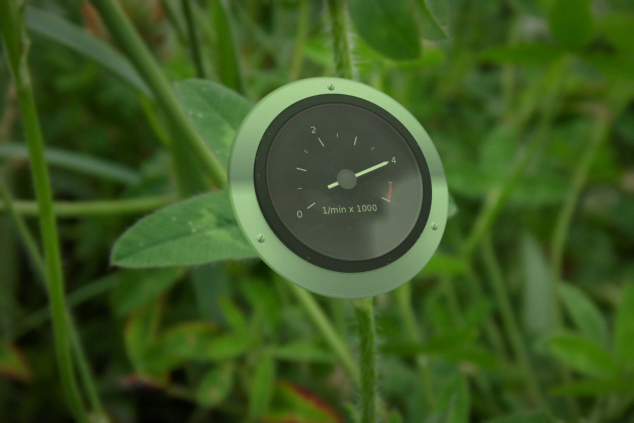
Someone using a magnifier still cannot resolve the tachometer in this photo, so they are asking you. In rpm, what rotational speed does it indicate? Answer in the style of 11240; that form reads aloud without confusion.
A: 4000
